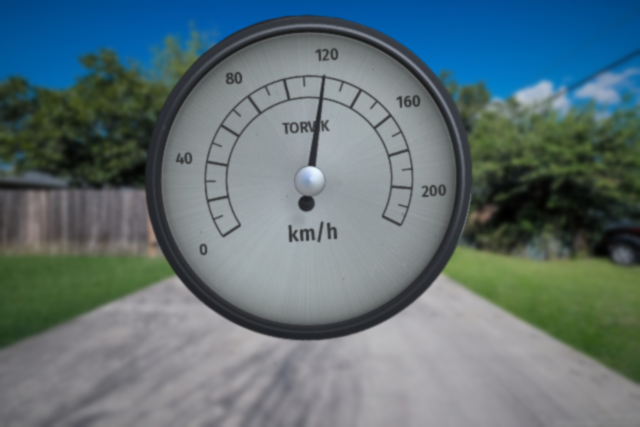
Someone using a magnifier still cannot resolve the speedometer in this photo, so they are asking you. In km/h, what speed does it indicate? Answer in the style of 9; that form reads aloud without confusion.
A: 120
